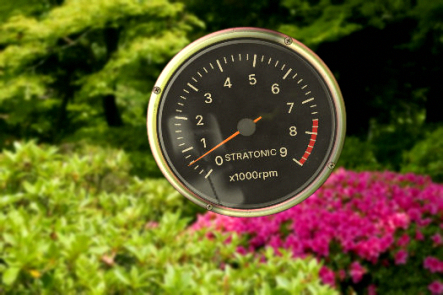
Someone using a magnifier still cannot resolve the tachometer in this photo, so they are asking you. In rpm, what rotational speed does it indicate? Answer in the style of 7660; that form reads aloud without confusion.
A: 600
